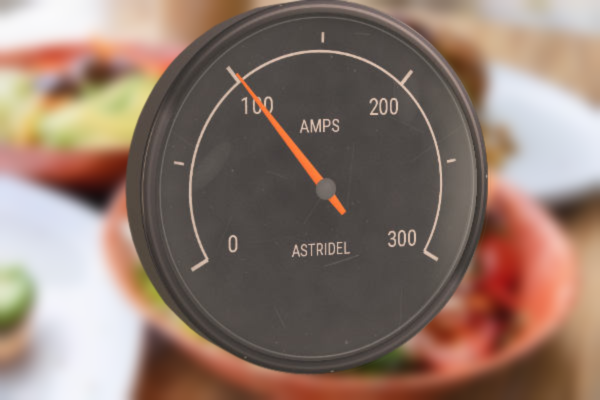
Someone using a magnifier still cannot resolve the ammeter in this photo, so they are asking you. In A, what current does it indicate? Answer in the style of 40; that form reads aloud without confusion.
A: 100
